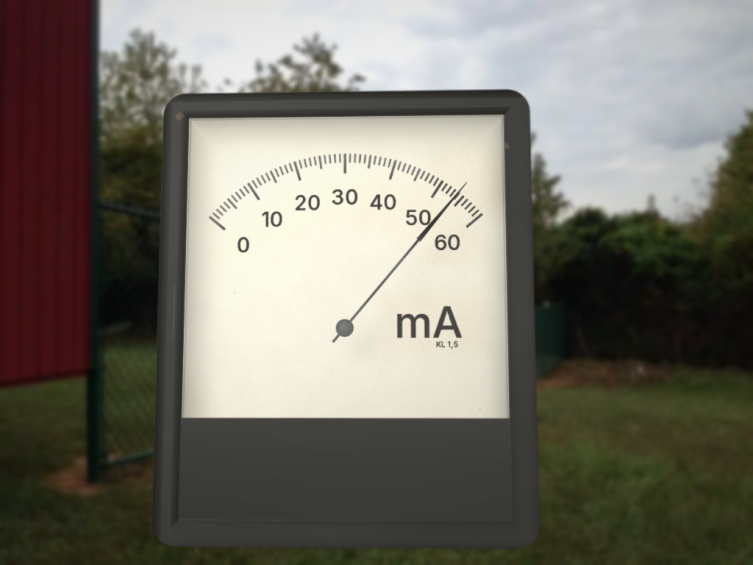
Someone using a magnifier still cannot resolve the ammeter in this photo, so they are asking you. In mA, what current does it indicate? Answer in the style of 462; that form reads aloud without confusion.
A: 54
